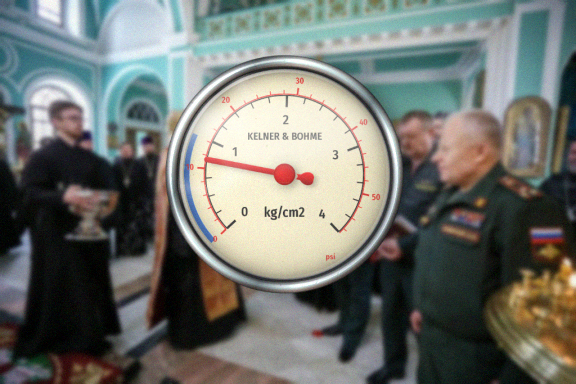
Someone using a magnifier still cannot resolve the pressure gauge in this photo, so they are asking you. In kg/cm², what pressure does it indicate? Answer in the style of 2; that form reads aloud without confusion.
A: 0.8
